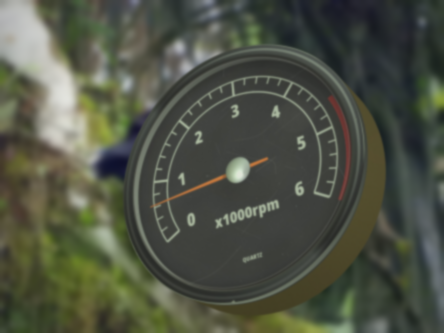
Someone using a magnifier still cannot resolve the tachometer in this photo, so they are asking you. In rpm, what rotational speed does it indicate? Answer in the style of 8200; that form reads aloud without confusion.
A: 600
